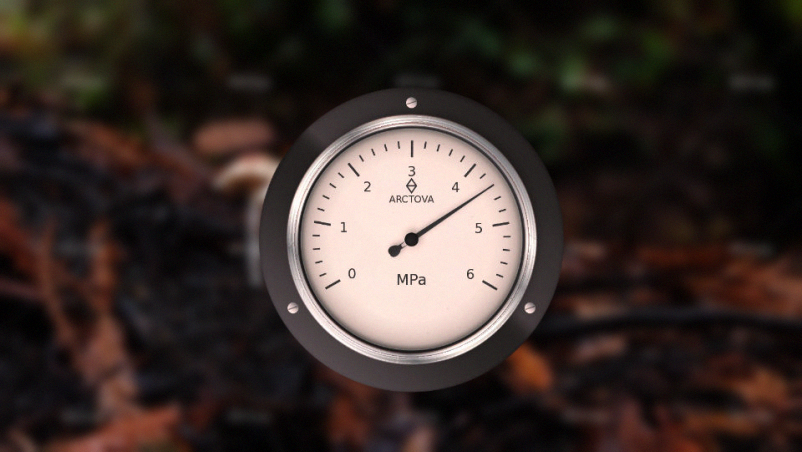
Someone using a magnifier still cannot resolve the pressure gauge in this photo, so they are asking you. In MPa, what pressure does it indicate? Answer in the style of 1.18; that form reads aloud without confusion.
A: 4.4
